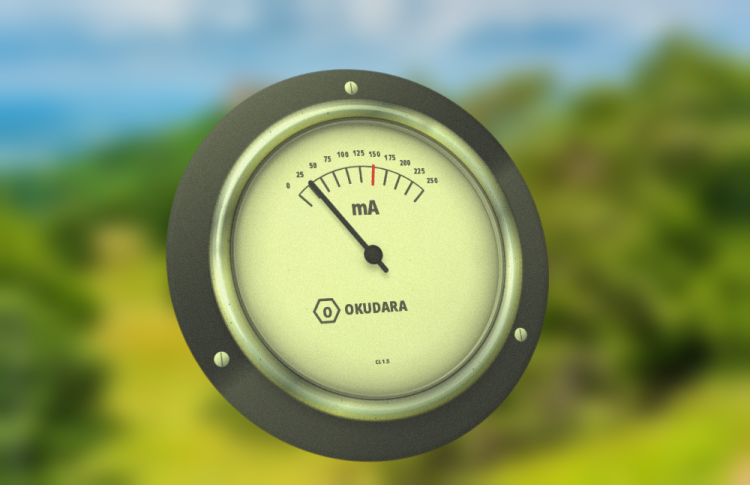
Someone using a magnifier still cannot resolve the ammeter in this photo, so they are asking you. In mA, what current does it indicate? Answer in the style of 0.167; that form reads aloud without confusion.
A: 25
